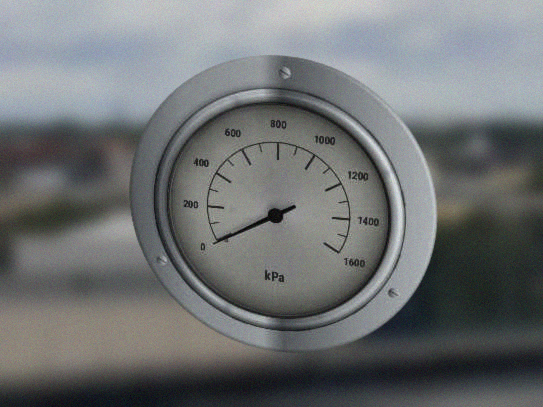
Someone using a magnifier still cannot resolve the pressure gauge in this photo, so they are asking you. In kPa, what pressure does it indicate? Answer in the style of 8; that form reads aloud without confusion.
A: 0
